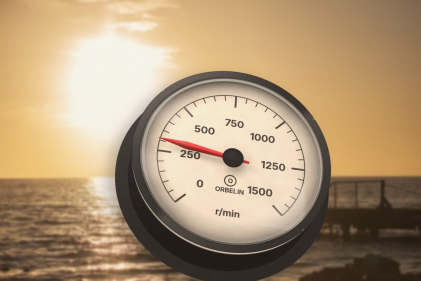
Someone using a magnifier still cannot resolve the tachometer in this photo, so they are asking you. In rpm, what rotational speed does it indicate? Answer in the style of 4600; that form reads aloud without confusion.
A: 300
